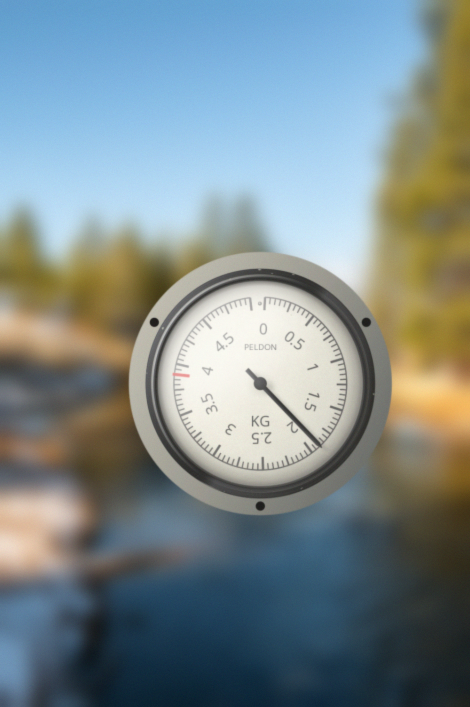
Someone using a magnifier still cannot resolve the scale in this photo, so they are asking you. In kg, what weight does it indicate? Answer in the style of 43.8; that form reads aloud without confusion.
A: 1.9
